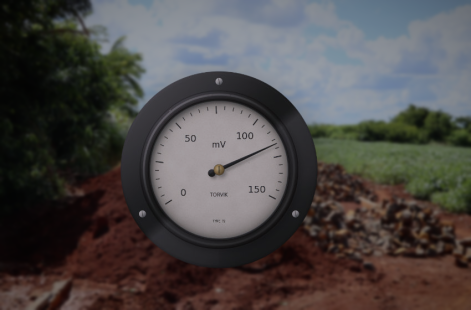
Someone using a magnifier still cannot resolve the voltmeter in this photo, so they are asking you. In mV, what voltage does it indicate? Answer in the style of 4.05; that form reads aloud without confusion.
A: 117.5
